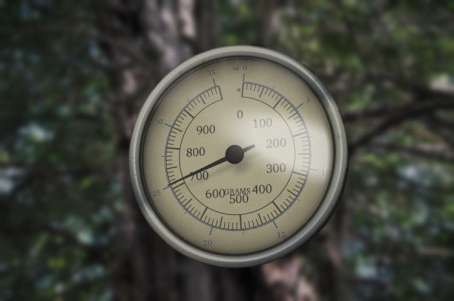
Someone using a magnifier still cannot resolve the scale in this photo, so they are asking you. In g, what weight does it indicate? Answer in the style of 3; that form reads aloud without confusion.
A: 710
